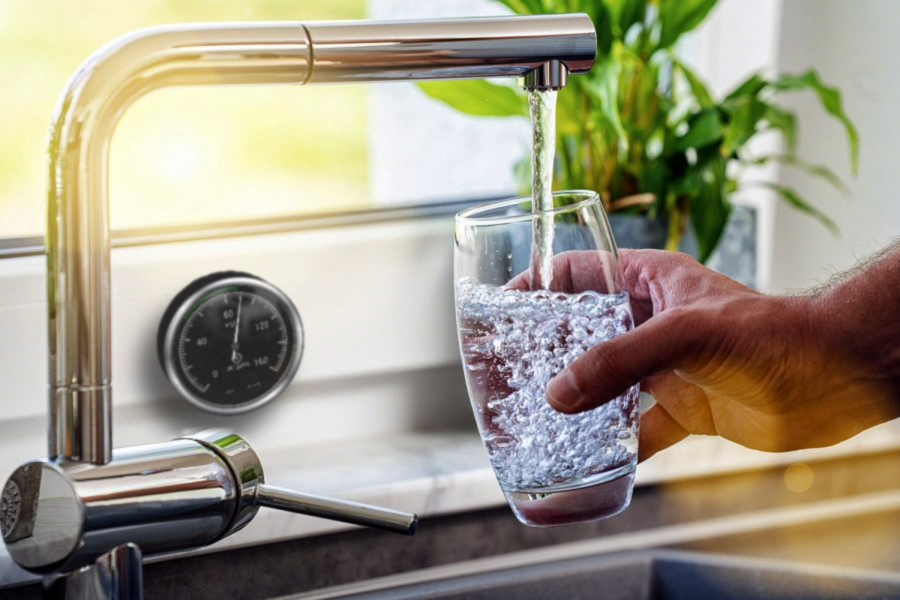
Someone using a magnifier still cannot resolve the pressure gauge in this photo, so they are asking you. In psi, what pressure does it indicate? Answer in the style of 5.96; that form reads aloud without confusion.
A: 90
